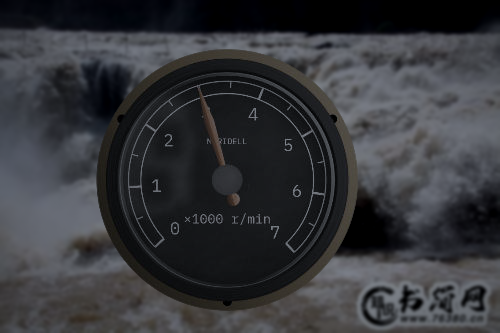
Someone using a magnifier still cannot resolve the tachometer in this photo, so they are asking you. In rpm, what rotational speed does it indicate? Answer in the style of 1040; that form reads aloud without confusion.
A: 3000
